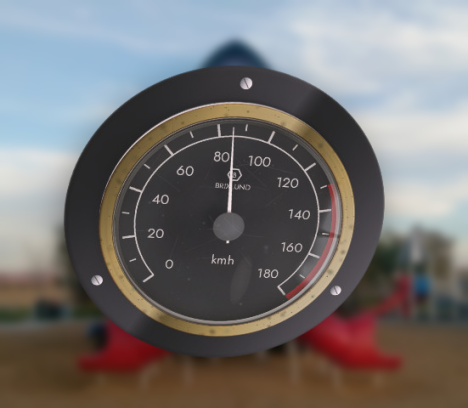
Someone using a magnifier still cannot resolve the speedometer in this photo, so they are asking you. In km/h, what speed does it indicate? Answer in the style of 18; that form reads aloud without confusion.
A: 85
